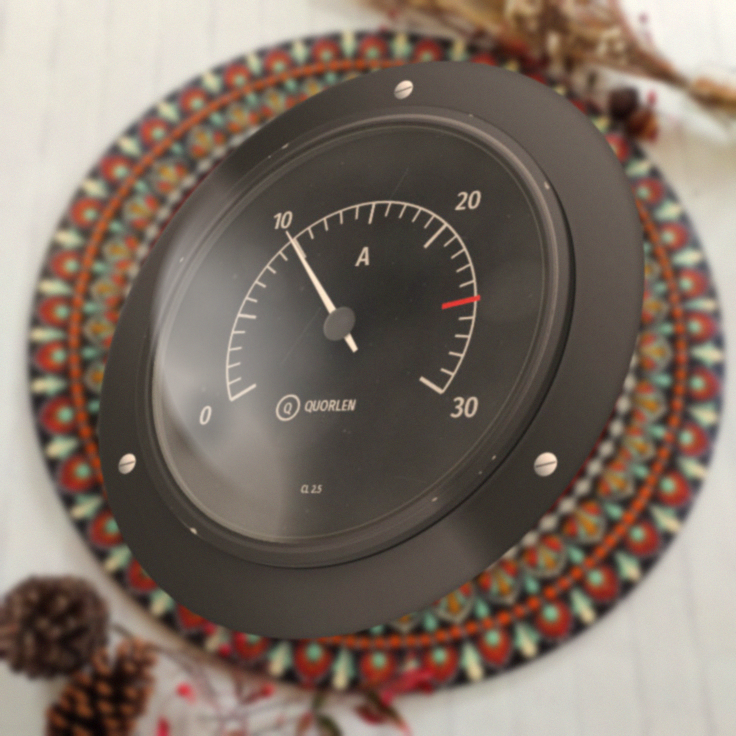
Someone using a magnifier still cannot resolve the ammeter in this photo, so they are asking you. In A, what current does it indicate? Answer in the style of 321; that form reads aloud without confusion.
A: 10
